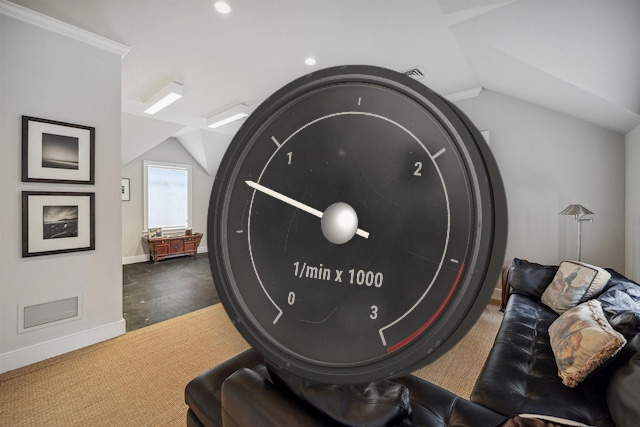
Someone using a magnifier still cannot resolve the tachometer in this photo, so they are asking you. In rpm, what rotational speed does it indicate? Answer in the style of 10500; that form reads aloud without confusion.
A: 750
